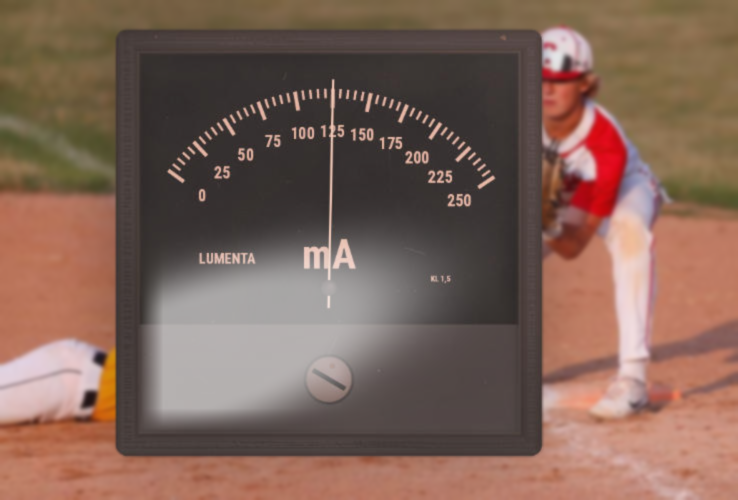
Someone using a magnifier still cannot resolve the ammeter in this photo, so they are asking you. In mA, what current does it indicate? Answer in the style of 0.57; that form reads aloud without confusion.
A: 125
